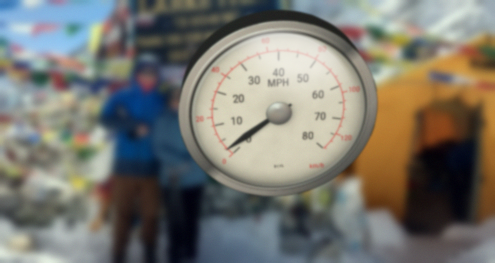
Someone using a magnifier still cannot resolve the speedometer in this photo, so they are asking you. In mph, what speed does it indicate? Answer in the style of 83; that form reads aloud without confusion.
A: 2.5
